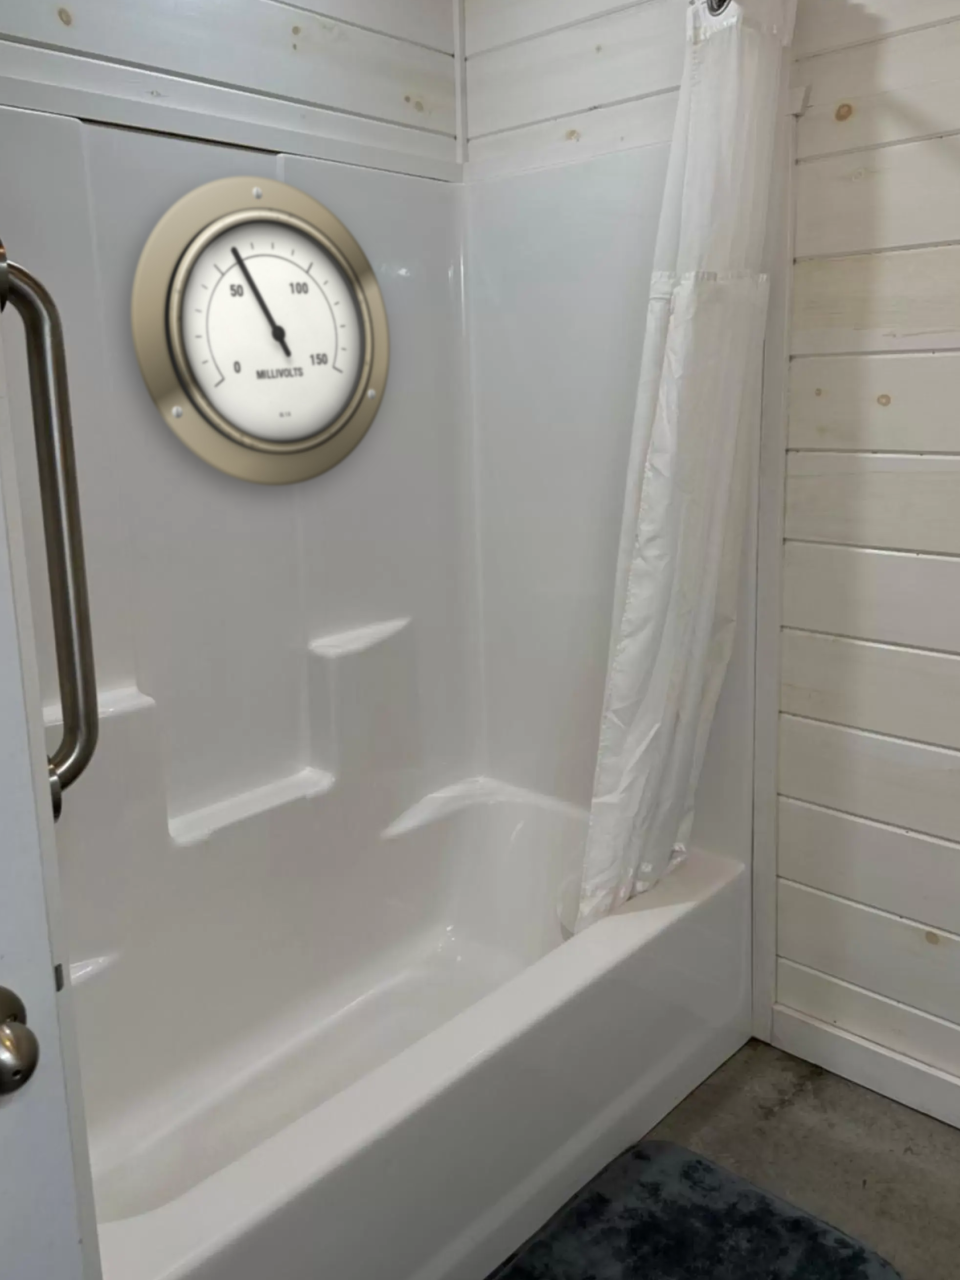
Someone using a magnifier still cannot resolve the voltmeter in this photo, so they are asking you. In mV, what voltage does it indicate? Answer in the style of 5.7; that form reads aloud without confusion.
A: 60
